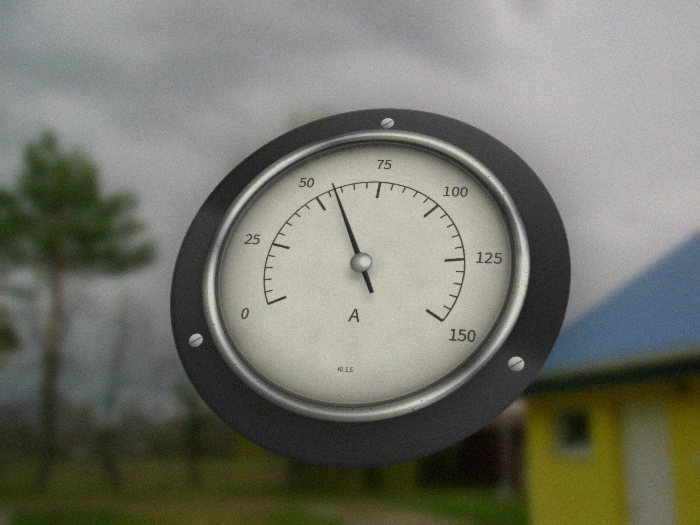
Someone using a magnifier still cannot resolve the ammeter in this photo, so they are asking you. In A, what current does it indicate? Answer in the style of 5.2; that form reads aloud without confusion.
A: 57.5
